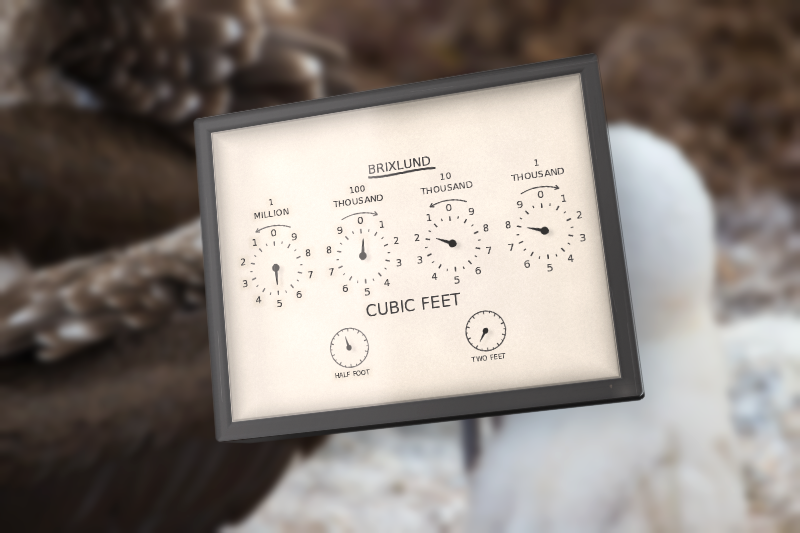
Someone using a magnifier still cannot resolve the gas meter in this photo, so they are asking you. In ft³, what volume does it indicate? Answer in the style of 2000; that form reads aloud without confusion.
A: 501800
